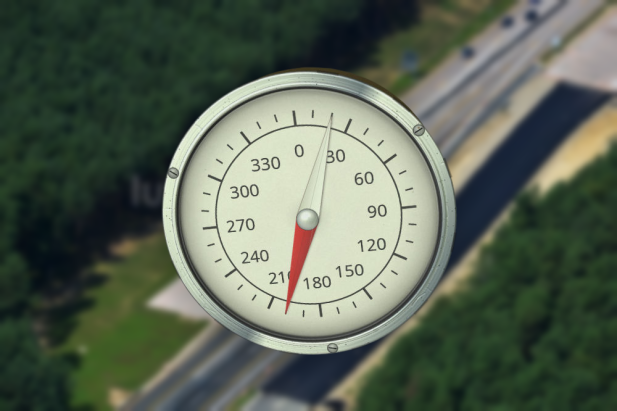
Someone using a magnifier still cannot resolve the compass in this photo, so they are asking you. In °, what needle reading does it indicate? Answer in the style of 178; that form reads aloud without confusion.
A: 200
